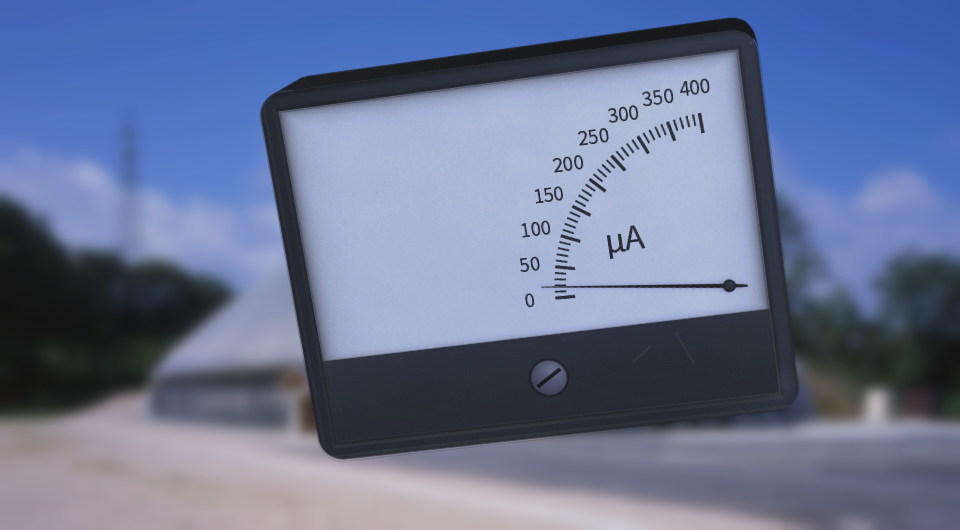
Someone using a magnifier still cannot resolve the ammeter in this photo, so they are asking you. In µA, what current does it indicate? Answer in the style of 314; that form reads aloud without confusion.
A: 20
